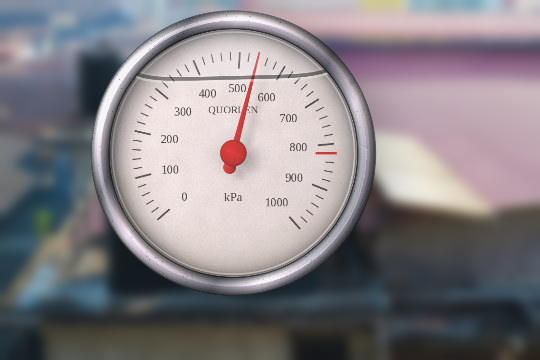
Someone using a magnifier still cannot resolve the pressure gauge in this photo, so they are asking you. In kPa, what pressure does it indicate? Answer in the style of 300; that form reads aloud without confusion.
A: 540
